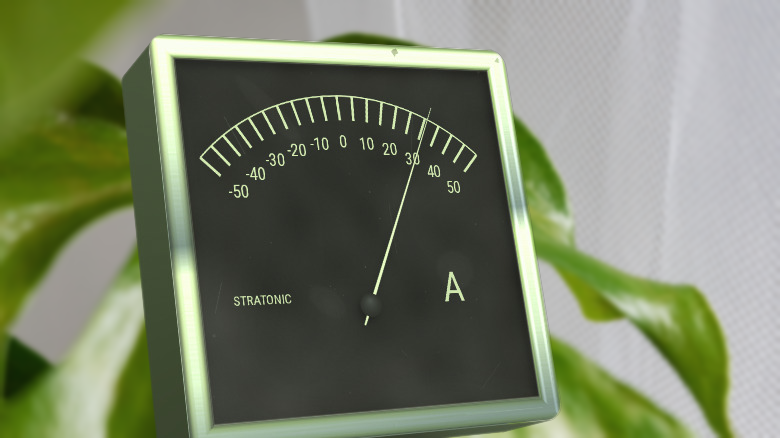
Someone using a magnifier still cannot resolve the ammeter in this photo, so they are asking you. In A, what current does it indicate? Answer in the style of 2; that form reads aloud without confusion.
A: 30
